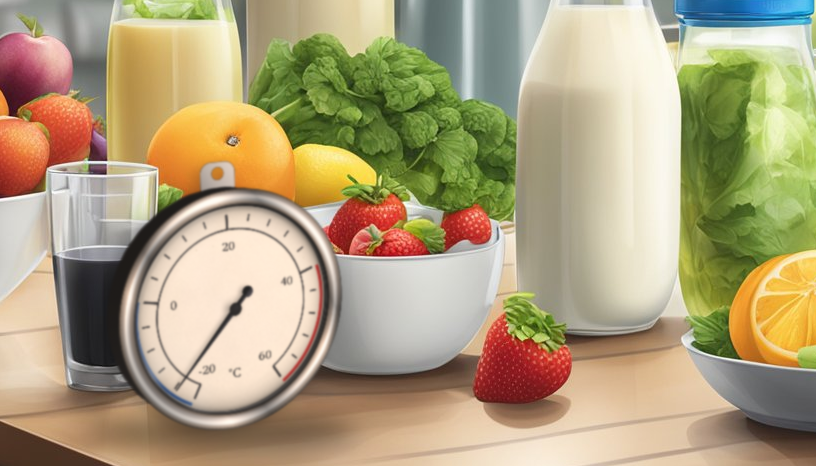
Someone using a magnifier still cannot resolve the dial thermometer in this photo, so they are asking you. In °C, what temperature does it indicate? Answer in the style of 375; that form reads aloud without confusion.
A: -16
